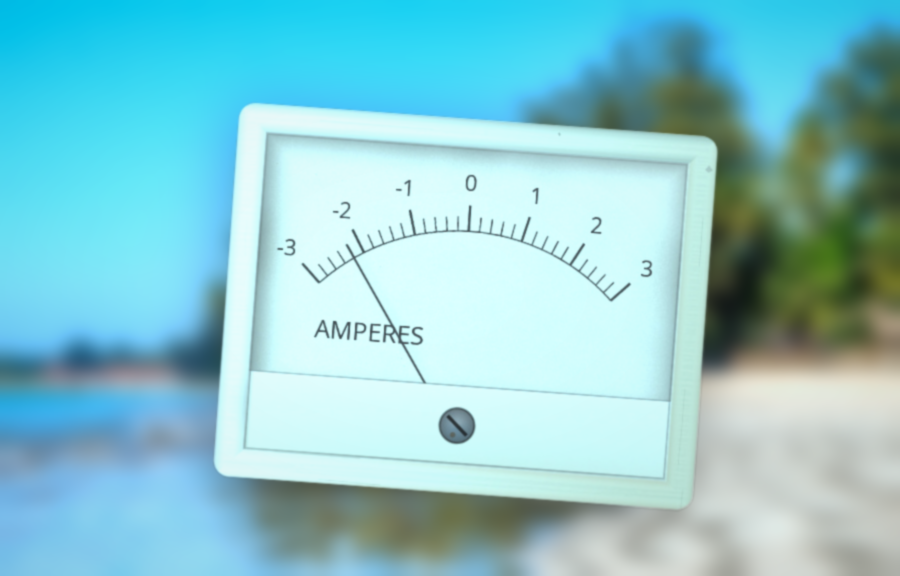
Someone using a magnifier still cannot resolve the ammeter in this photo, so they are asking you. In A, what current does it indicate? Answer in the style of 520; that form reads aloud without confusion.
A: -2.2
